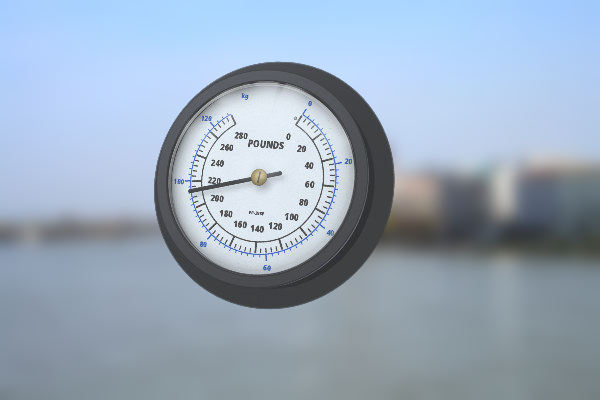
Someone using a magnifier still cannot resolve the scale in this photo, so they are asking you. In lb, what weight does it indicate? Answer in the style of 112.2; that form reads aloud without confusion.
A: 212
